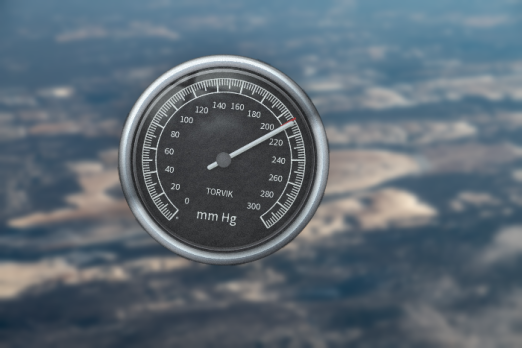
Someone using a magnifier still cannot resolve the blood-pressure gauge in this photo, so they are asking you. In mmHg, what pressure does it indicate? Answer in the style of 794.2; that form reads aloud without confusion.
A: 210
